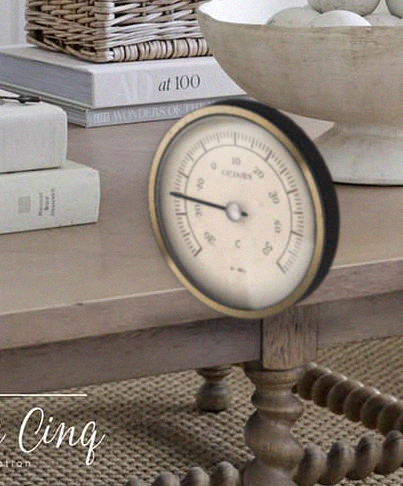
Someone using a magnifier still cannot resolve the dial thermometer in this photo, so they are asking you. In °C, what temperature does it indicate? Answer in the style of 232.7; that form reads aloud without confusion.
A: -15
